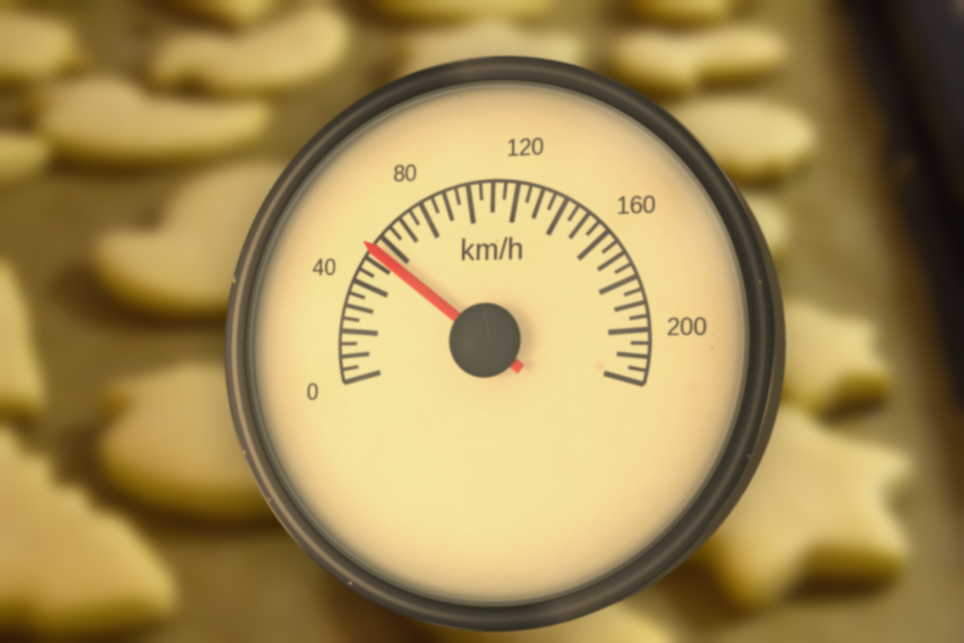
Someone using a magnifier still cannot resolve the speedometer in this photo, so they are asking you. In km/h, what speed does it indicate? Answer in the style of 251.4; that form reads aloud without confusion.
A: 55
